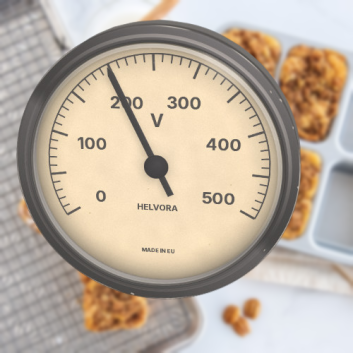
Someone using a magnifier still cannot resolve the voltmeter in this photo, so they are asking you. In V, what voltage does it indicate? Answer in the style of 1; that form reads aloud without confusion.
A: 200
